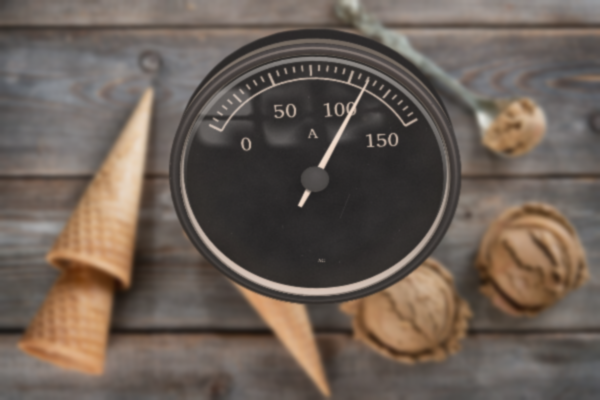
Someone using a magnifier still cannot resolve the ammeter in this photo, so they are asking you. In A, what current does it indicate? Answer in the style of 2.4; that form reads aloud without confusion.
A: 110
